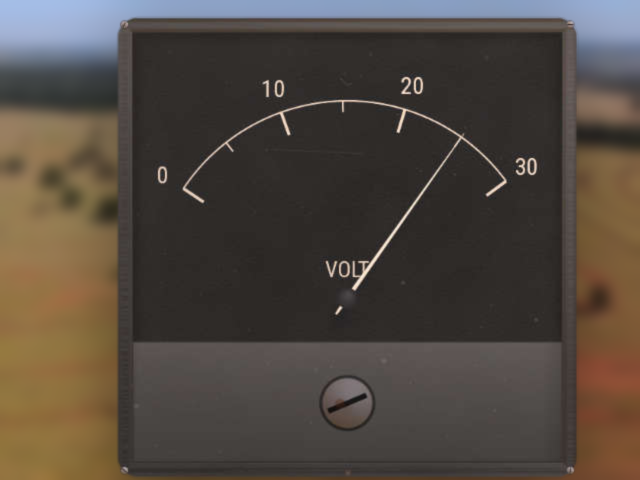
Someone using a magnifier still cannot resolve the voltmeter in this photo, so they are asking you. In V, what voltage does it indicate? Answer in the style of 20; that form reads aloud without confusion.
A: 25
